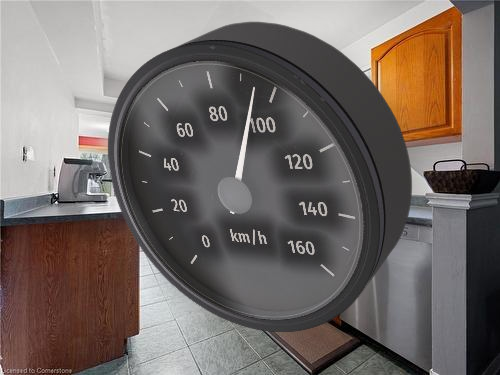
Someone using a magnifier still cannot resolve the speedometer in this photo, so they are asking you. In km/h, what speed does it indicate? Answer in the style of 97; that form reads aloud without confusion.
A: 95
